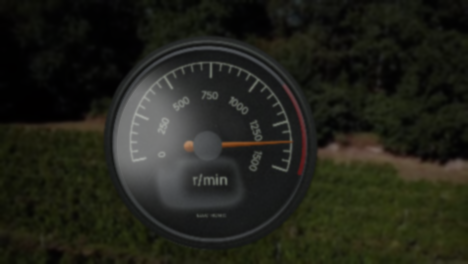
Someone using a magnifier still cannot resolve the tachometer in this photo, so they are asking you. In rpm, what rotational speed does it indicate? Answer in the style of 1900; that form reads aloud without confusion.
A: 1350
